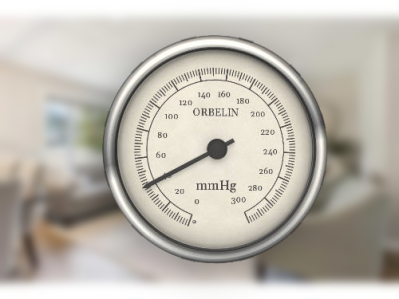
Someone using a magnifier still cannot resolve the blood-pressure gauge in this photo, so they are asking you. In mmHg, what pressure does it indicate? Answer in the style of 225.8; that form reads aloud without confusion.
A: 40
